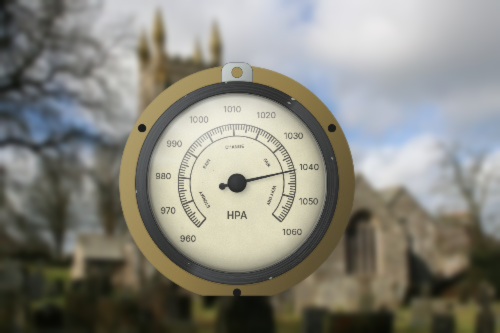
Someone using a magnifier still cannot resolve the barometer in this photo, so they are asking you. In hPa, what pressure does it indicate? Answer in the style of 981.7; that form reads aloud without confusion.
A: 1040
